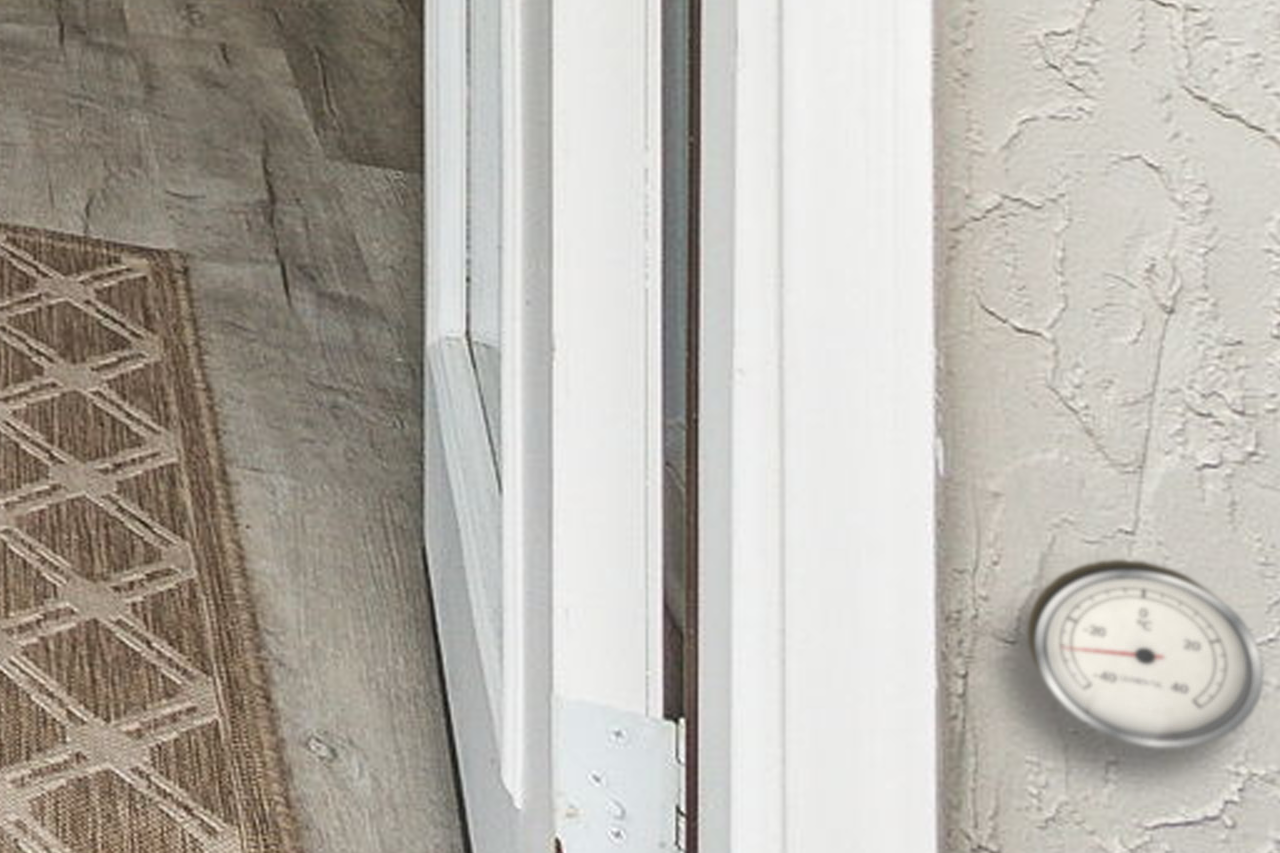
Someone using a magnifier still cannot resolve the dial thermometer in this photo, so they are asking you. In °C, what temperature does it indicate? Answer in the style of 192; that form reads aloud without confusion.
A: -28
